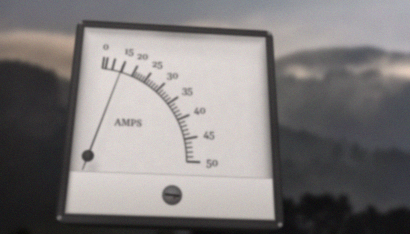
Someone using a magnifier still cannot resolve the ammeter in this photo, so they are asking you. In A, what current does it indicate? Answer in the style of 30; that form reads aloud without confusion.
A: 15
